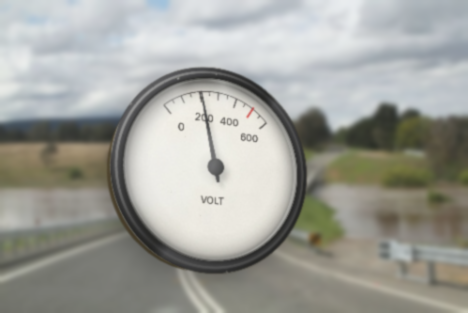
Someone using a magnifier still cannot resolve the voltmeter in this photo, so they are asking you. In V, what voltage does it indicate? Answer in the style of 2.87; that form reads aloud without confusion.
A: 200
